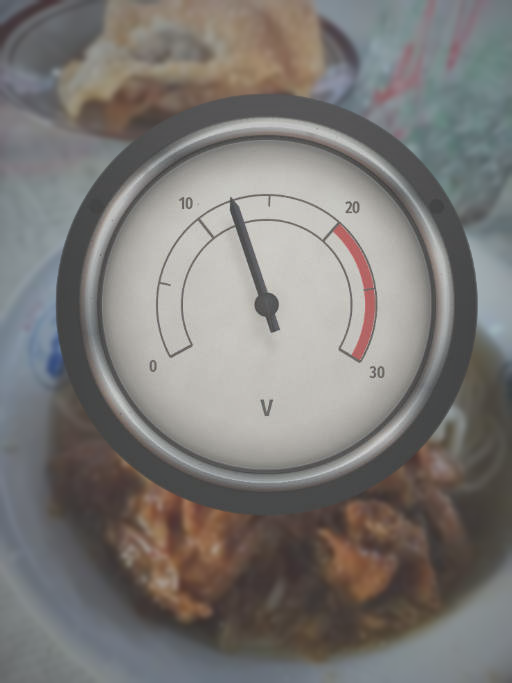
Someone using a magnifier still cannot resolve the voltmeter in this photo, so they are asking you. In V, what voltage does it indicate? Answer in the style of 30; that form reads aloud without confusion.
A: 12.5
